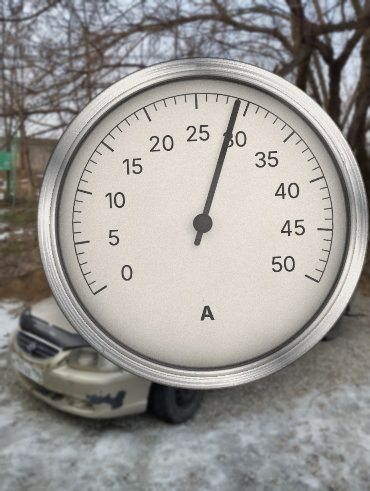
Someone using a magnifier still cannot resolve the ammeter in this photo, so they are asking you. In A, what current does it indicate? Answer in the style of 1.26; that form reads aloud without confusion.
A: 29
